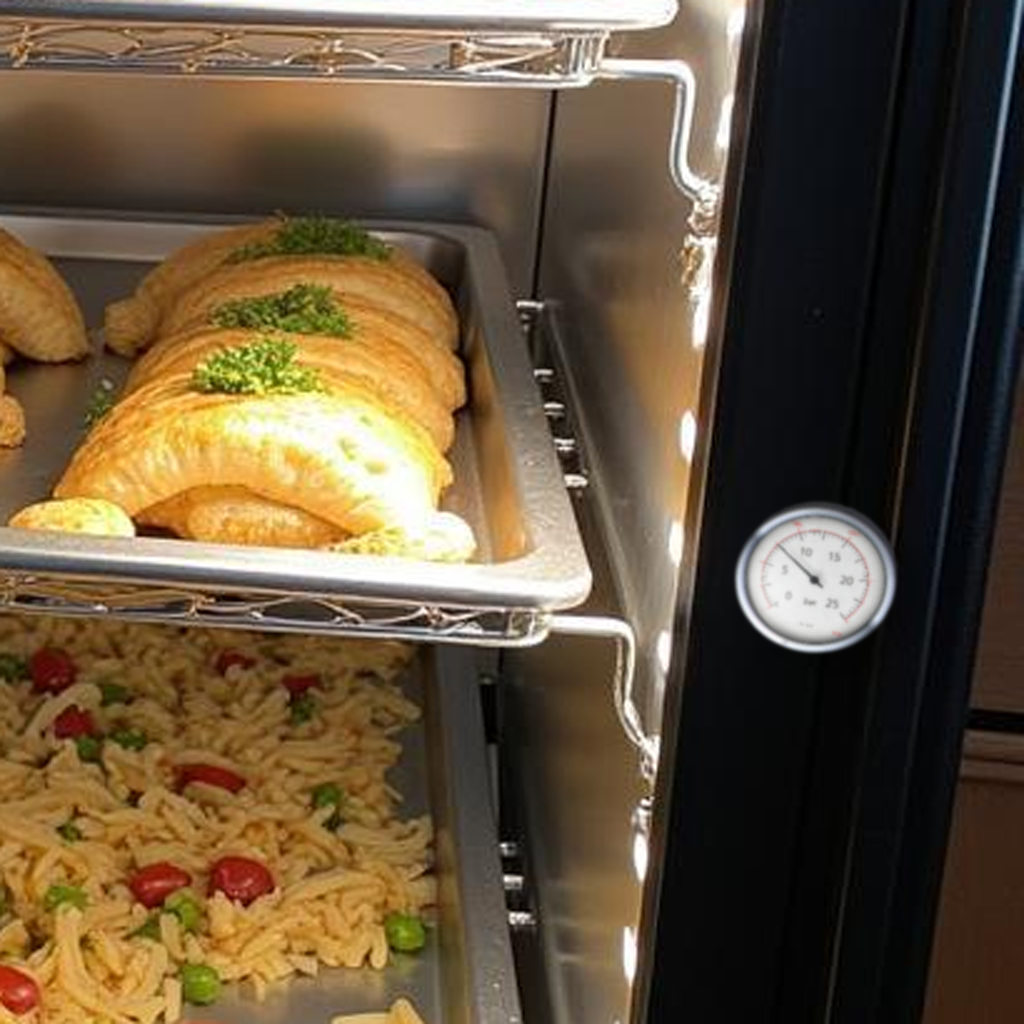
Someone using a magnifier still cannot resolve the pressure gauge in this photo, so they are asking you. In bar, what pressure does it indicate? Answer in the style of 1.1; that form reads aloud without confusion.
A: 7.5
